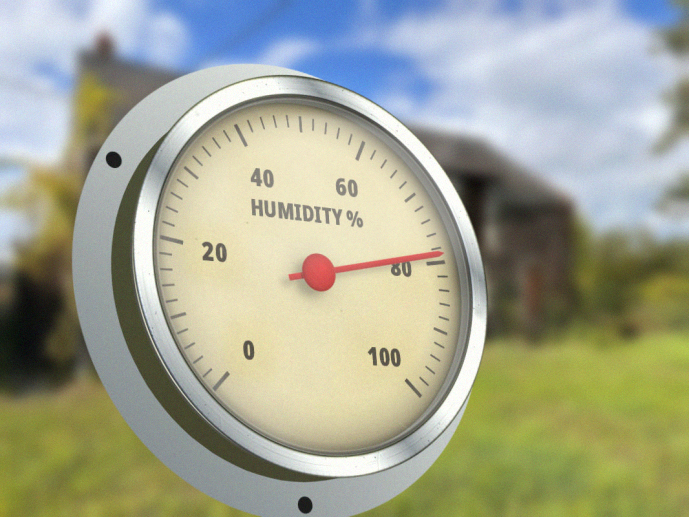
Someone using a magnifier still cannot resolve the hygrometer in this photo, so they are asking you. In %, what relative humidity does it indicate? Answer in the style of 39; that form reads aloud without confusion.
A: 79
